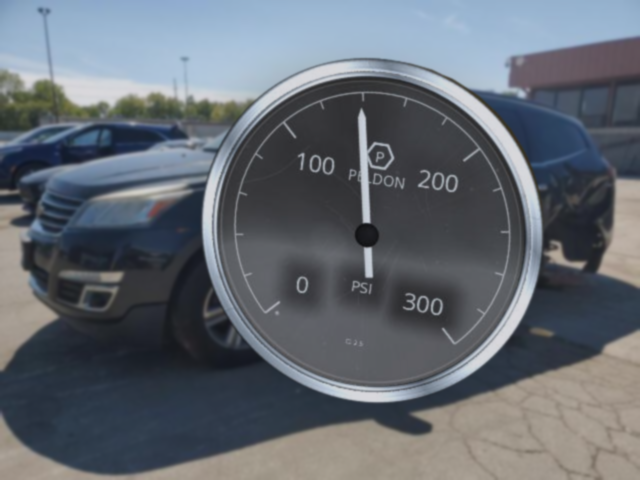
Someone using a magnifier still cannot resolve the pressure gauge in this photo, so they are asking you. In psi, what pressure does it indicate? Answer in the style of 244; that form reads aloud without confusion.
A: 140
